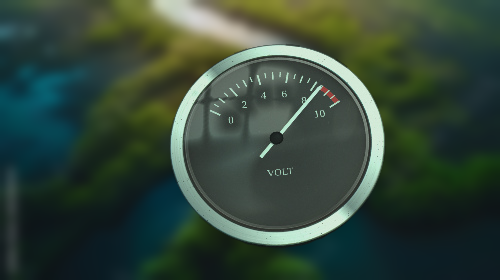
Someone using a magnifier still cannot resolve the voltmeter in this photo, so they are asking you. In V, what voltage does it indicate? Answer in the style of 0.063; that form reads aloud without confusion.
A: 8.5
